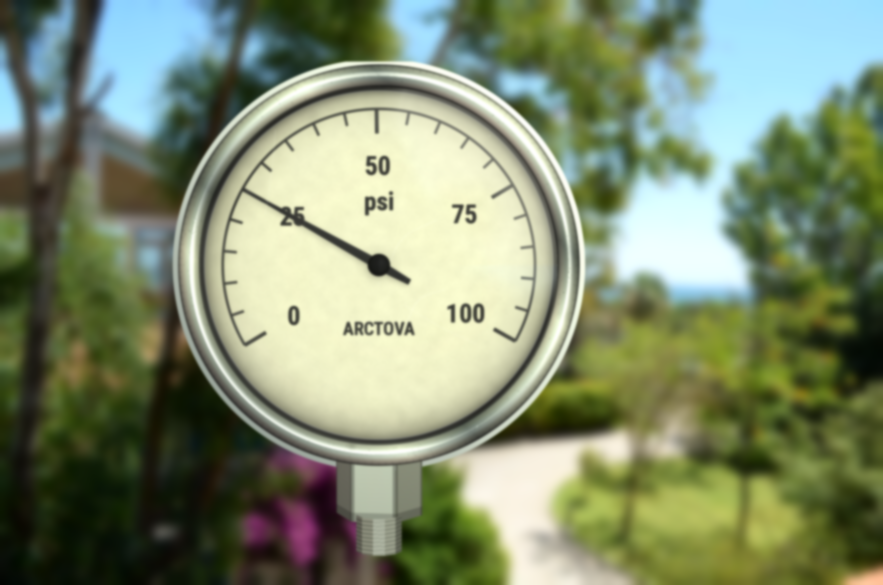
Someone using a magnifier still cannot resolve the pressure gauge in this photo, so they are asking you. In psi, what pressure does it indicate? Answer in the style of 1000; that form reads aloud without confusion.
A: 25
